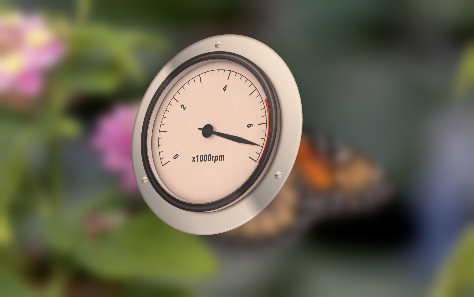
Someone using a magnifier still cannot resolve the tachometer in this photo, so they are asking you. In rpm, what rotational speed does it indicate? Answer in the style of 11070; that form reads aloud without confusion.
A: 6600
